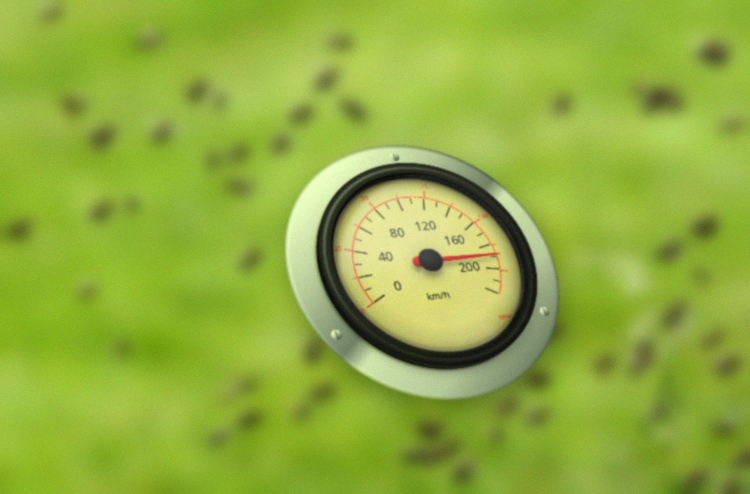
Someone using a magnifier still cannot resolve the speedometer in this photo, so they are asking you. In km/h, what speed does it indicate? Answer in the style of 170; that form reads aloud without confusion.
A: 190
